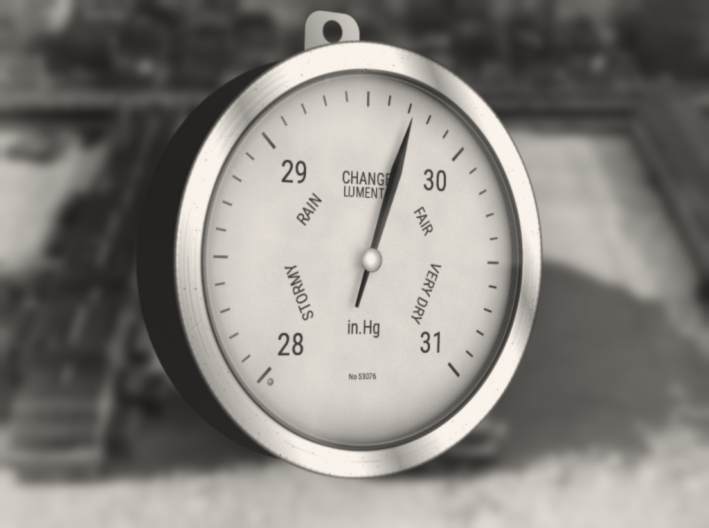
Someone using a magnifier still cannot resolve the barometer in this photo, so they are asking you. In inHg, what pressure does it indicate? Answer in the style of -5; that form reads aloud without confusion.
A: 29.7
